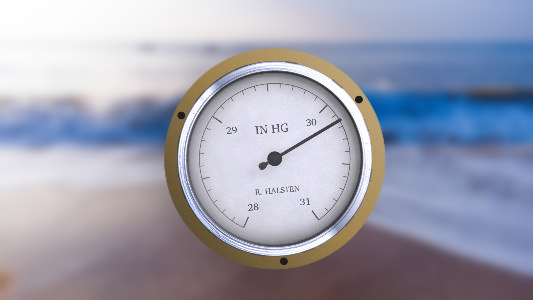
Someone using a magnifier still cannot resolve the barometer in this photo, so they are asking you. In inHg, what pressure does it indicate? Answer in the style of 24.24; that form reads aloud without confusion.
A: 30.15
